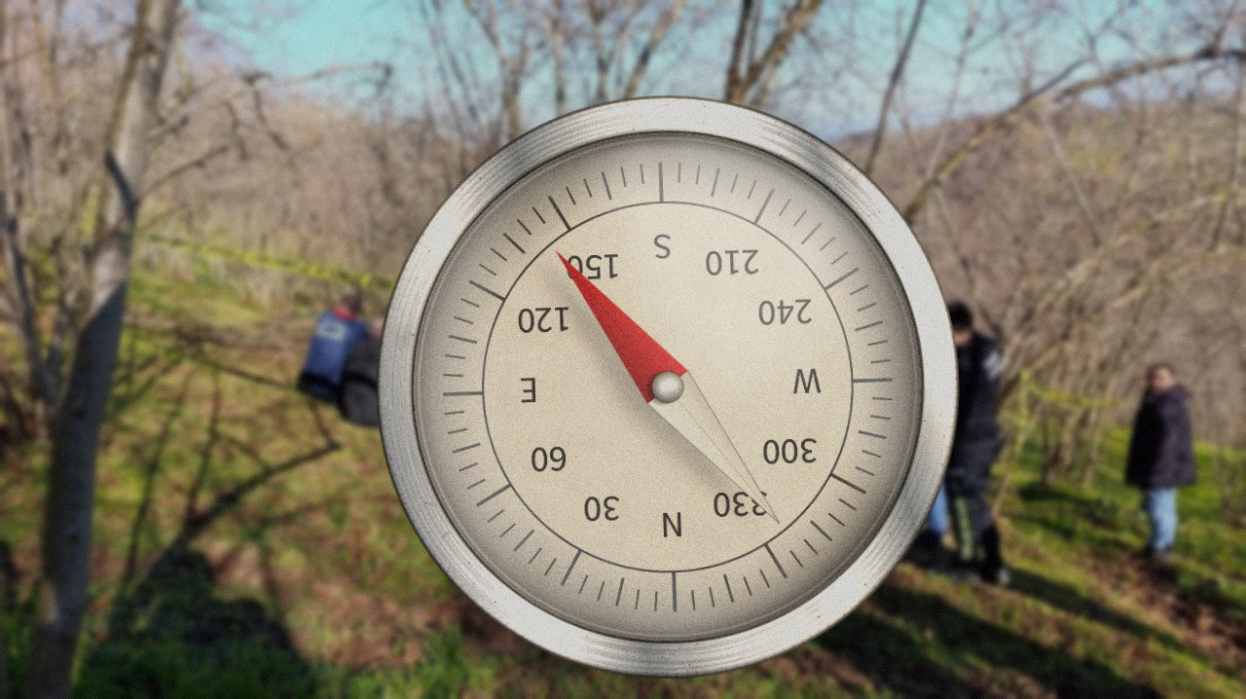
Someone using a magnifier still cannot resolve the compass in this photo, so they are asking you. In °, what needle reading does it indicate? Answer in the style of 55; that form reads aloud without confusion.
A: 142.5
